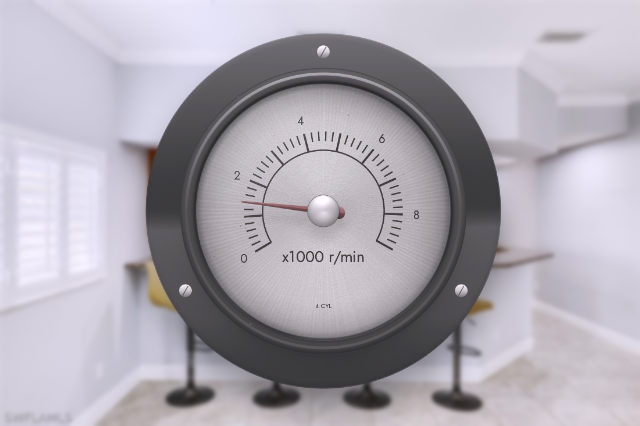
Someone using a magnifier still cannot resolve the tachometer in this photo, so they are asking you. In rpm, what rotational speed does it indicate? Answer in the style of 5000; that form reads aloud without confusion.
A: 1400
